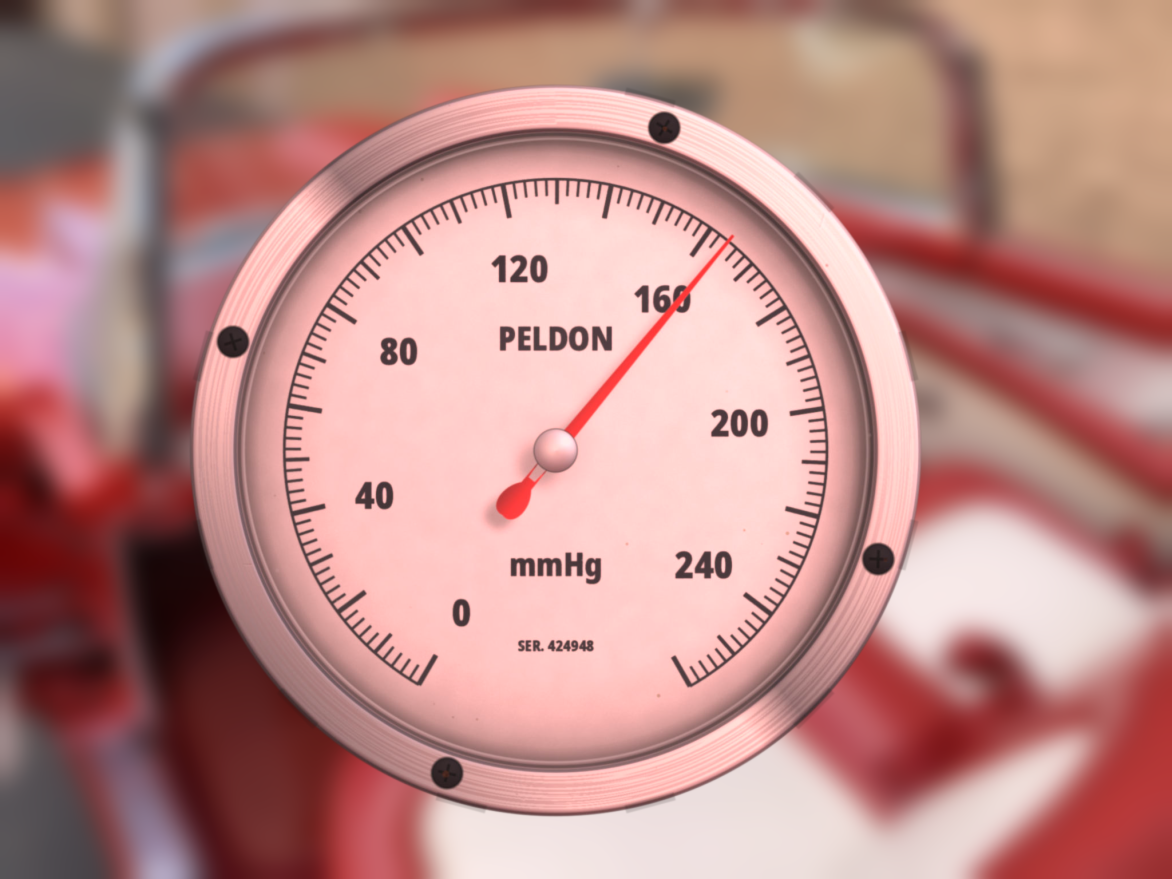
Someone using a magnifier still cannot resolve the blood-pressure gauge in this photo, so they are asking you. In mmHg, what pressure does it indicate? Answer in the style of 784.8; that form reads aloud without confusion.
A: 164
